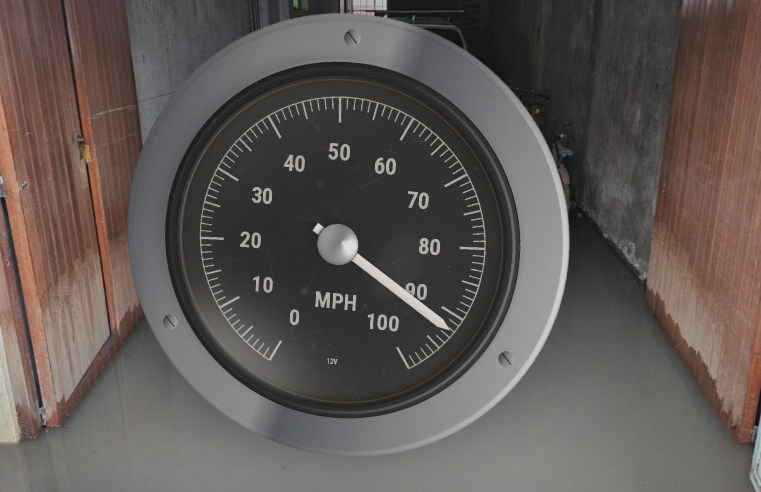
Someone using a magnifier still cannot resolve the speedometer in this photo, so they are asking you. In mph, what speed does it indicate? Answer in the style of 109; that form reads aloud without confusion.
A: 92
